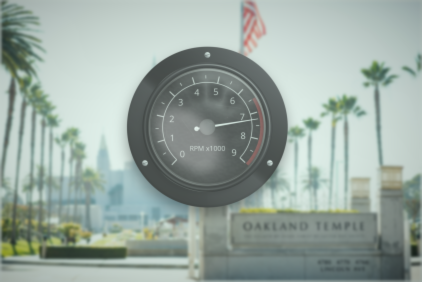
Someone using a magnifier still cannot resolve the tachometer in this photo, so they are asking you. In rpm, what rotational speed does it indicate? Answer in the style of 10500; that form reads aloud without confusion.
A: 7250
